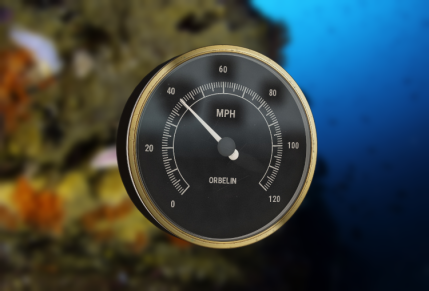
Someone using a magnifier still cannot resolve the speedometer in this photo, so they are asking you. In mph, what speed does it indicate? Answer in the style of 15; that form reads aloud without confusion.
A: 40
